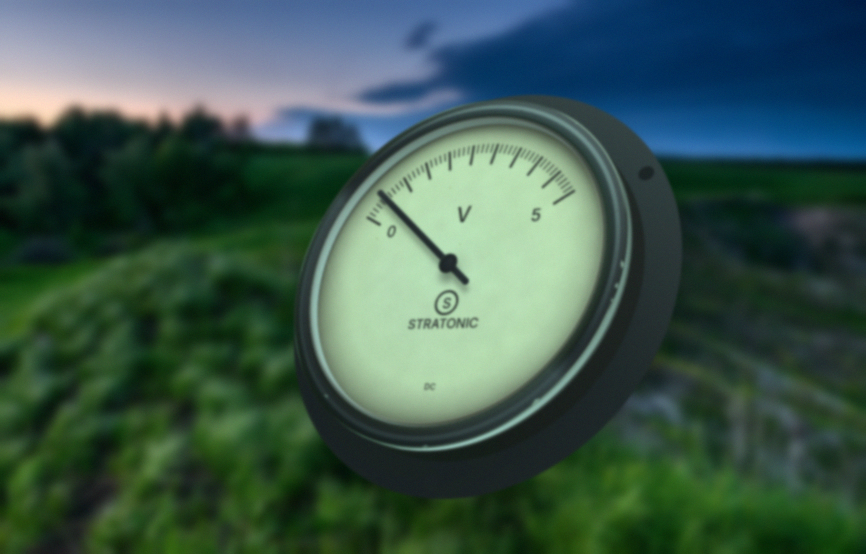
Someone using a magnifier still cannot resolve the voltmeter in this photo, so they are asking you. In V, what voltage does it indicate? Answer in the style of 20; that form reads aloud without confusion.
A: 0.5
